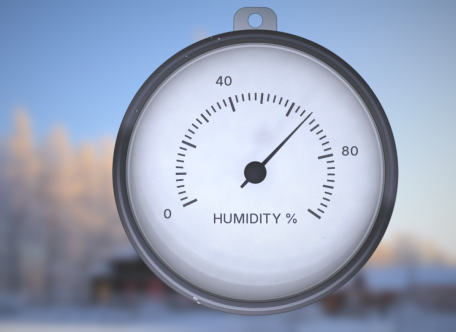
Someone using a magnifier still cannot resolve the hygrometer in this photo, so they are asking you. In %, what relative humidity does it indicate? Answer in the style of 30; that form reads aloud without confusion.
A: 66
